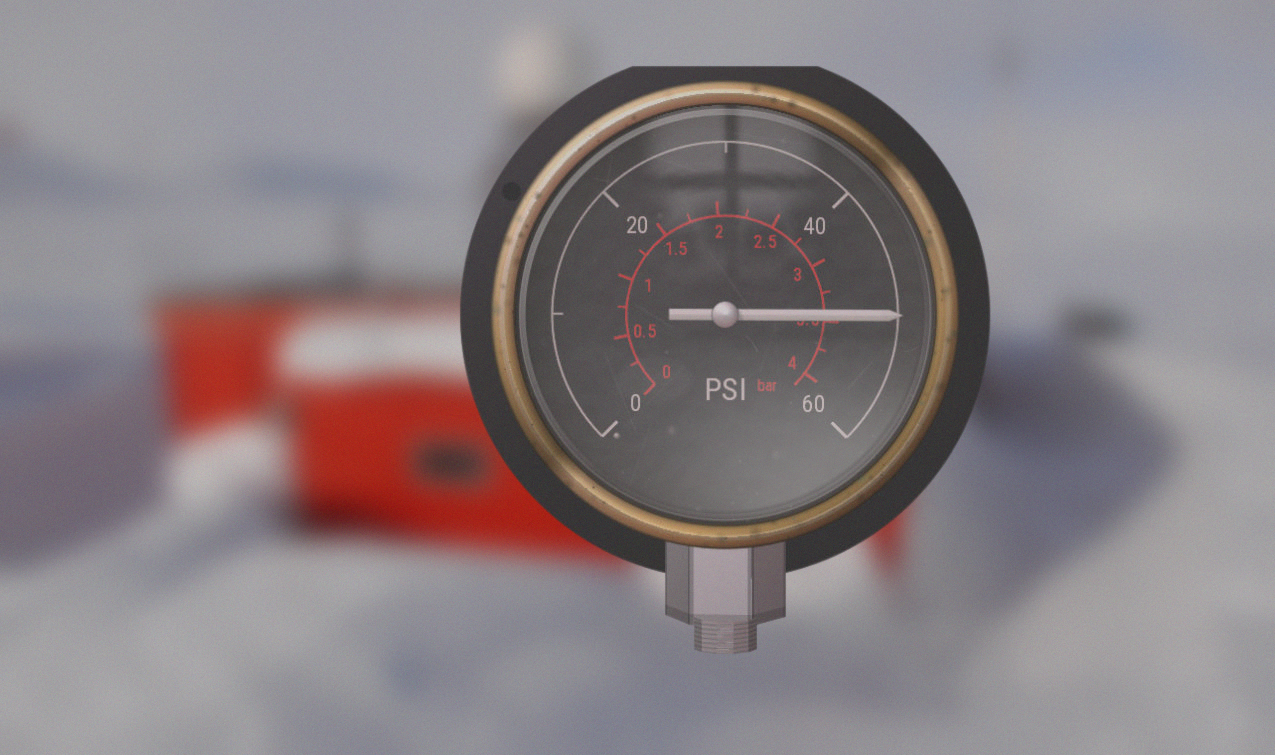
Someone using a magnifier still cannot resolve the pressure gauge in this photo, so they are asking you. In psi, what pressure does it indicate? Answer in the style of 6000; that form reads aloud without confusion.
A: 50
